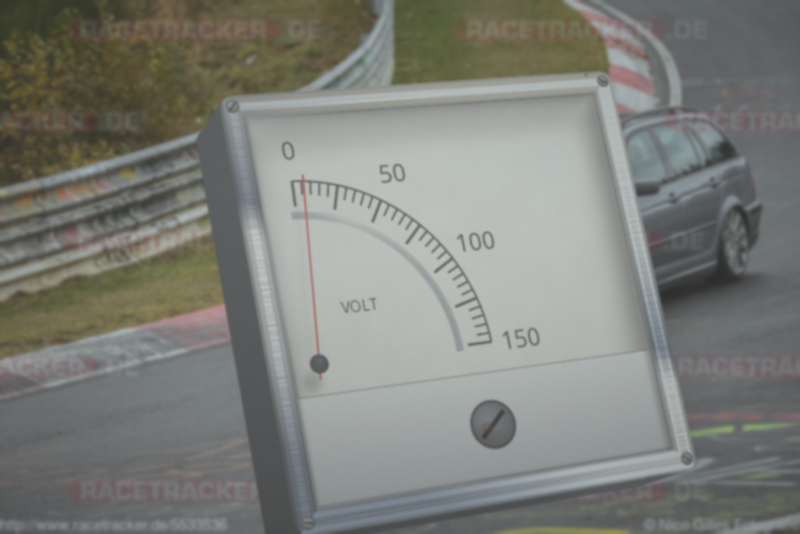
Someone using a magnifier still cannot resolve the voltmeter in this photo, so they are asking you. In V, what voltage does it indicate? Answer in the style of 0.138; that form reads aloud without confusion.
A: 5
